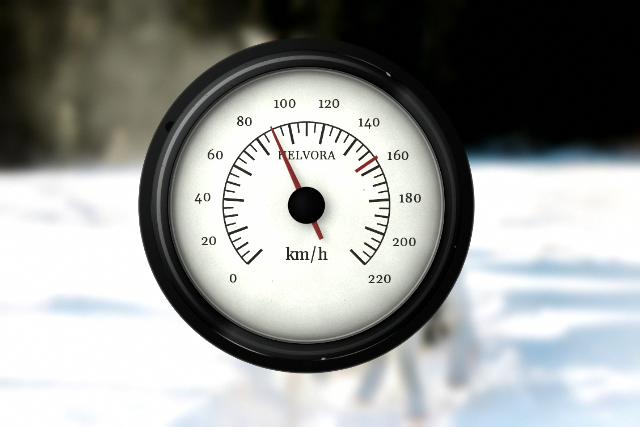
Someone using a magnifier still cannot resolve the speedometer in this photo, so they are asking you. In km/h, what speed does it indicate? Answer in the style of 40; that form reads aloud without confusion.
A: 90
